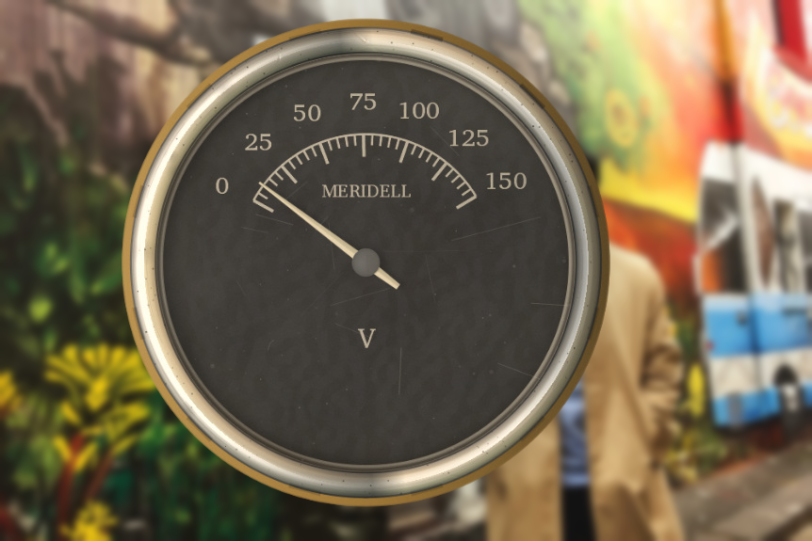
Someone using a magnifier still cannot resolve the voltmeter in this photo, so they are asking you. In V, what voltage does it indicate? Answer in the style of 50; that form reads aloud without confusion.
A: 10
